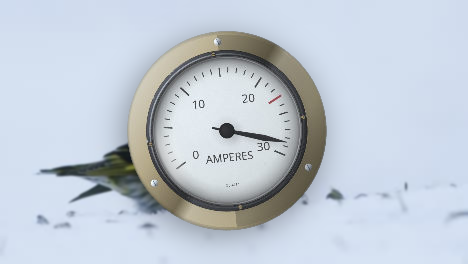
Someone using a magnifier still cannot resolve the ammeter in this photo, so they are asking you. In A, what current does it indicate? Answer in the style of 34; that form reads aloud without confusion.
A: 28.5
